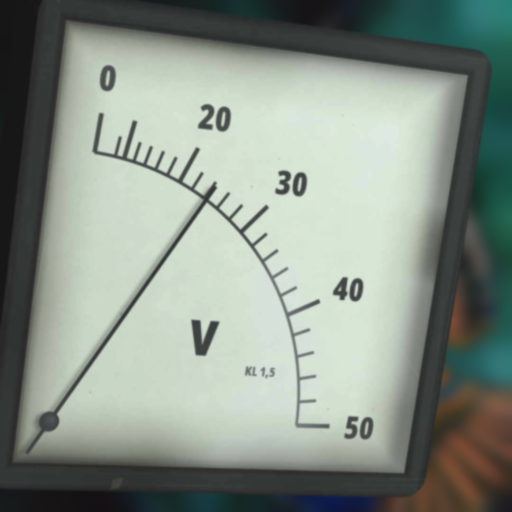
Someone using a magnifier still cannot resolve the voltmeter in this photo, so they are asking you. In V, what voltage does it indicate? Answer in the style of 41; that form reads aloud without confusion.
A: 24
